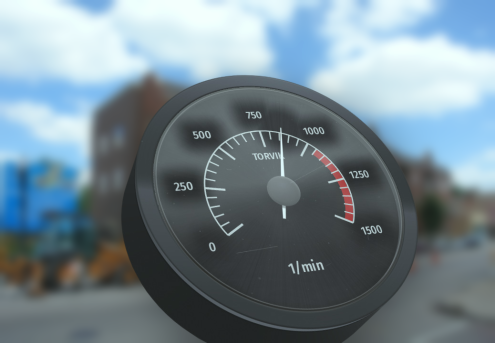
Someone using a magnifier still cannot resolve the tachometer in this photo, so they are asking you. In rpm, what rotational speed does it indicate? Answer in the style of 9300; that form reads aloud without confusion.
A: 850
